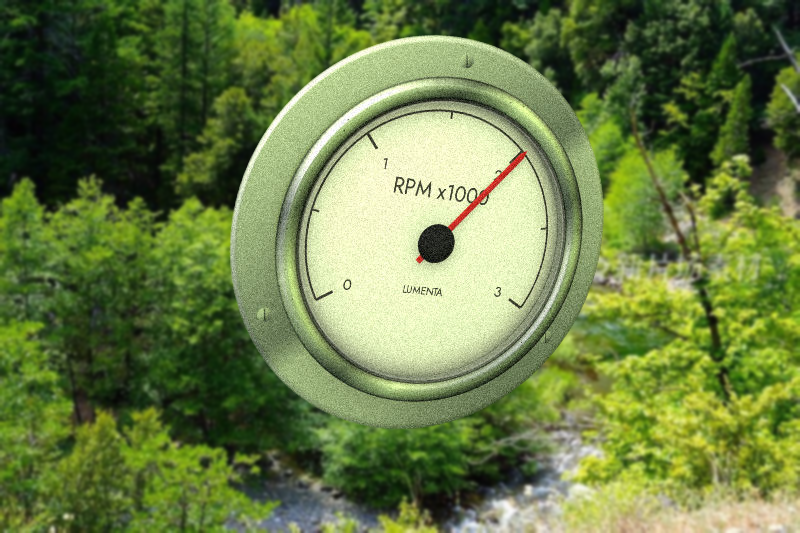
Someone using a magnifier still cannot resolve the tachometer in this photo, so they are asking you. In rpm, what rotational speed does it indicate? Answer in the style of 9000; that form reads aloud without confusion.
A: 2000
